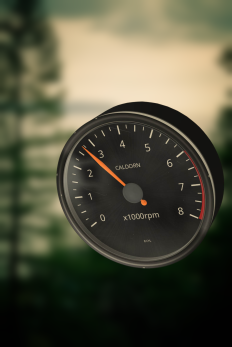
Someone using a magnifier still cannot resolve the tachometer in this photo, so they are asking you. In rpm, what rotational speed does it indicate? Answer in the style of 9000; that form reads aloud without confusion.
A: 2750
